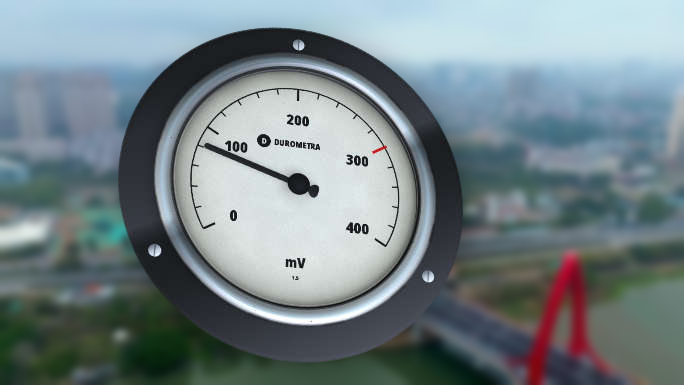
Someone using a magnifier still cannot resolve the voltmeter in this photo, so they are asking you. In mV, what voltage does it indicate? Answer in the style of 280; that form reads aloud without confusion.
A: 80
